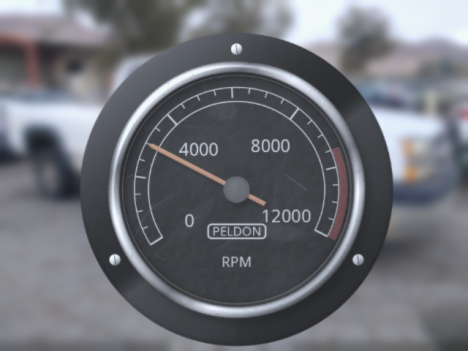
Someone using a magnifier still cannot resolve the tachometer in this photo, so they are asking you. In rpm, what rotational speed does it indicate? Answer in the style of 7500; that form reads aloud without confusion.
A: 3000
